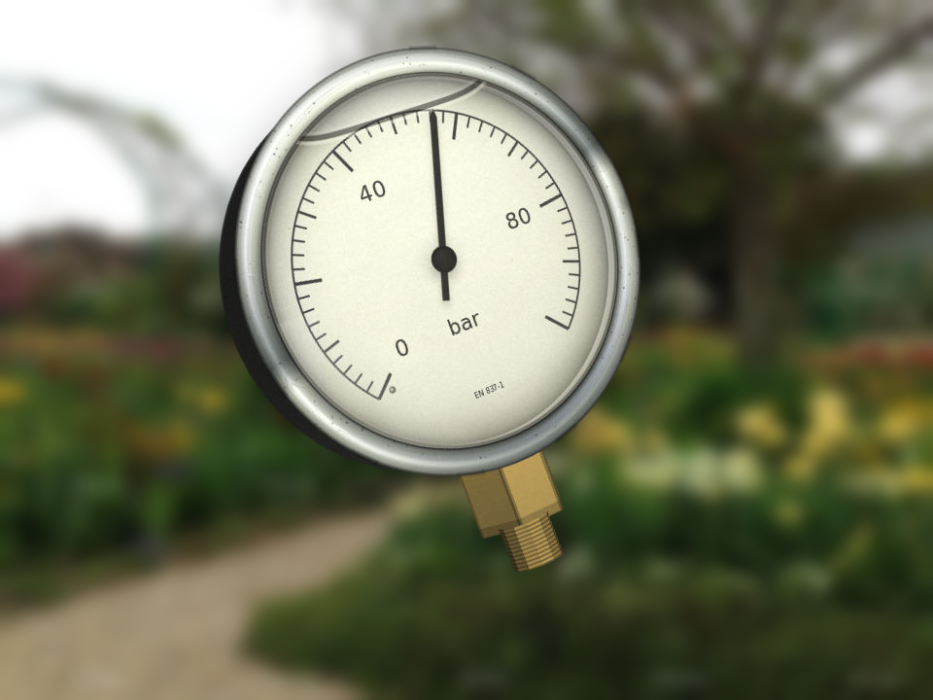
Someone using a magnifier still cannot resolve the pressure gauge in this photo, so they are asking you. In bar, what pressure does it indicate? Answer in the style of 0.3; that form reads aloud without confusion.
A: 56
